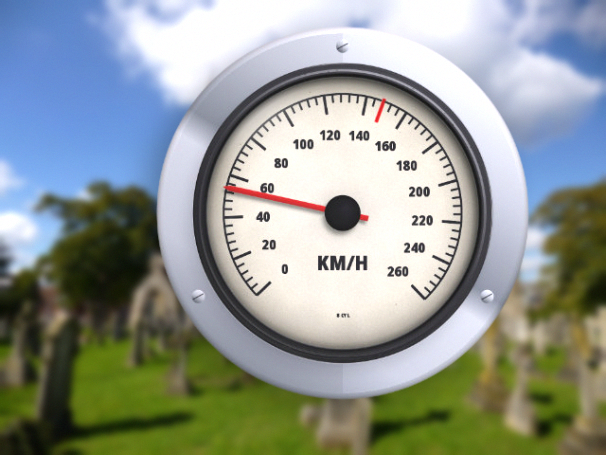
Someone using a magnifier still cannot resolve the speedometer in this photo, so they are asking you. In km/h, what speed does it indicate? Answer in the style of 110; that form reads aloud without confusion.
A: 54
